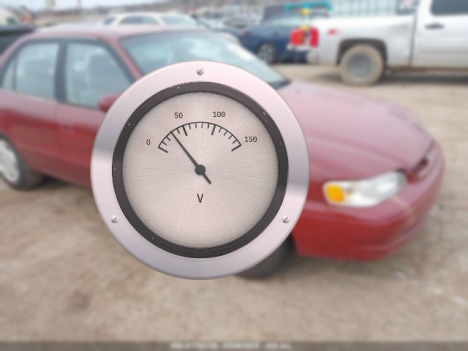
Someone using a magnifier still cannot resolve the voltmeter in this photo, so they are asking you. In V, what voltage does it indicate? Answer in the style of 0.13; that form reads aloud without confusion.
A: 30
